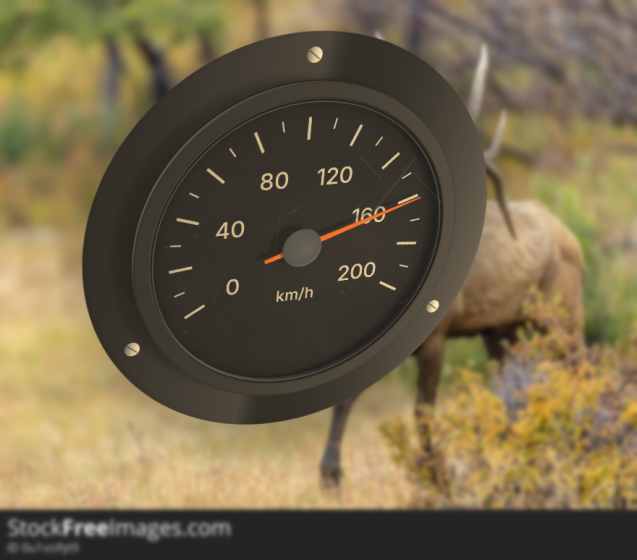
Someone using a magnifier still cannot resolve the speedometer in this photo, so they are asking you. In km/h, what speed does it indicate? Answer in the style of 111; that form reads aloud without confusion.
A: 160
